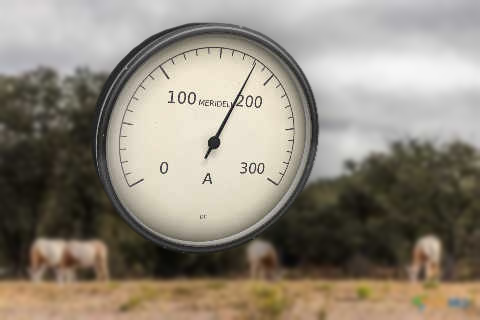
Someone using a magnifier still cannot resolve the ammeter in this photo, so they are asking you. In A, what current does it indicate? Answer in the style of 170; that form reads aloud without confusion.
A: 180
